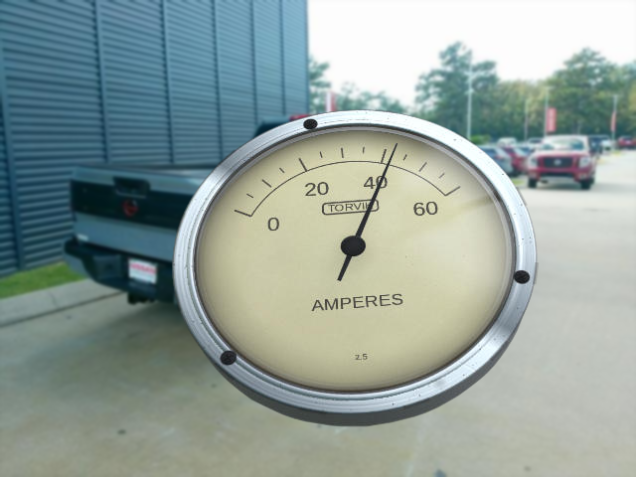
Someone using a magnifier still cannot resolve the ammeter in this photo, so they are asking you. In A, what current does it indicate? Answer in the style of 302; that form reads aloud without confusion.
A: 42.5
